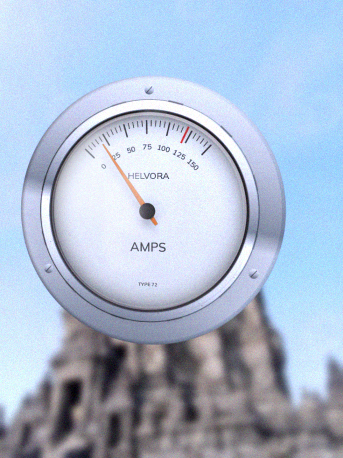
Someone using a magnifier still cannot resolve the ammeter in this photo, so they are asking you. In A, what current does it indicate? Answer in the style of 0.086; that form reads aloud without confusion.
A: 20
